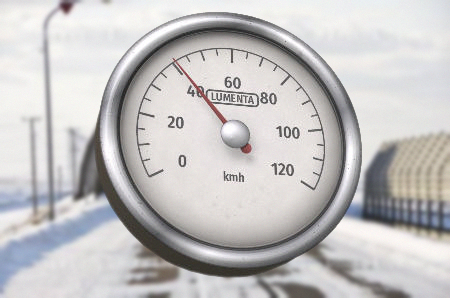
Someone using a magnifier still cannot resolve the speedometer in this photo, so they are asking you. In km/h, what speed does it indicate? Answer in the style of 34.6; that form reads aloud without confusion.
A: 40
